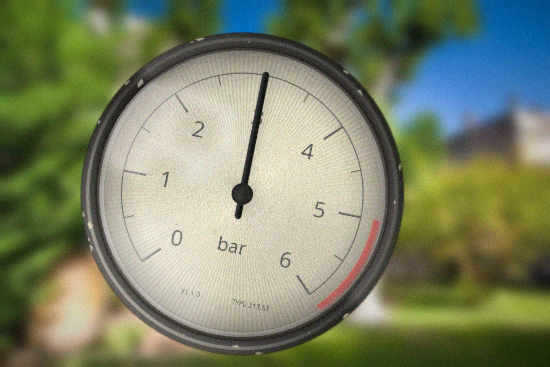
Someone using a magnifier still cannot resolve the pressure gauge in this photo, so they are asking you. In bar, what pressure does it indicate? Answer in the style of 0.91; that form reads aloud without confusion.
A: 3
